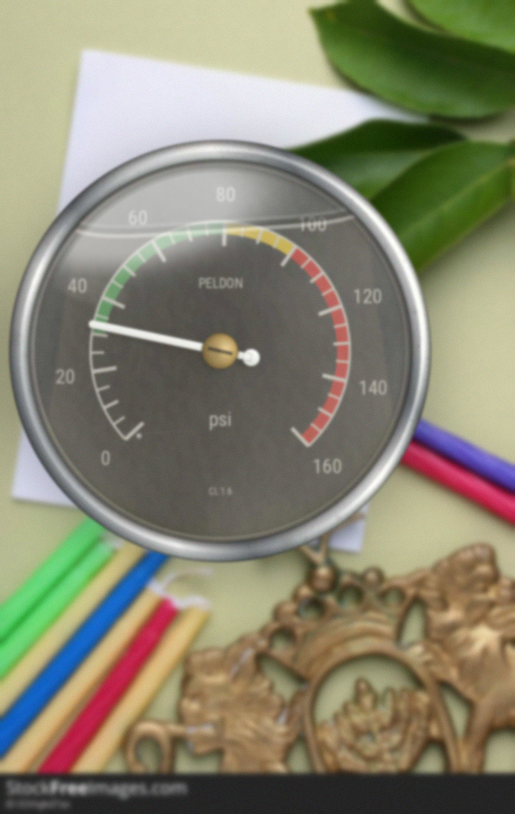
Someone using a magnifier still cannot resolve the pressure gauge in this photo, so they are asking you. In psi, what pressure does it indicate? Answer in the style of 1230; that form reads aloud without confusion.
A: 32.5
